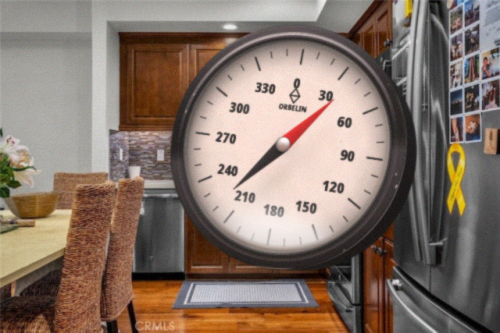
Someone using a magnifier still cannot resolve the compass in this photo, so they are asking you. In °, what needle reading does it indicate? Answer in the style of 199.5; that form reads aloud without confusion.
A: 40
